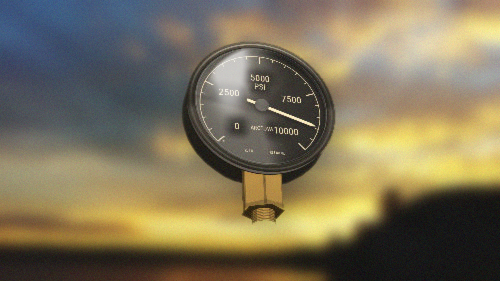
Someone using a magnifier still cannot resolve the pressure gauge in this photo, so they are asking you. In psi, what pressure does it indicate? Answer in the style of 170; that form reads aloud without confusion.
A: 9000
